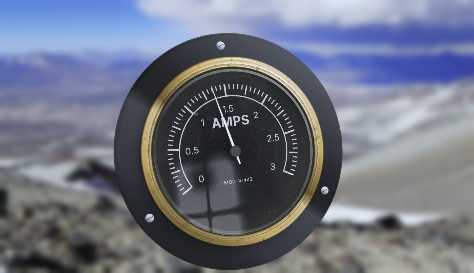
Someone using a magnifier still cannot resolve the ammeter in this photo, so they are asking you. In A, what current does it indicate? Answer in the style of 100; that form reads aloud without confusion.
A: 1.35
